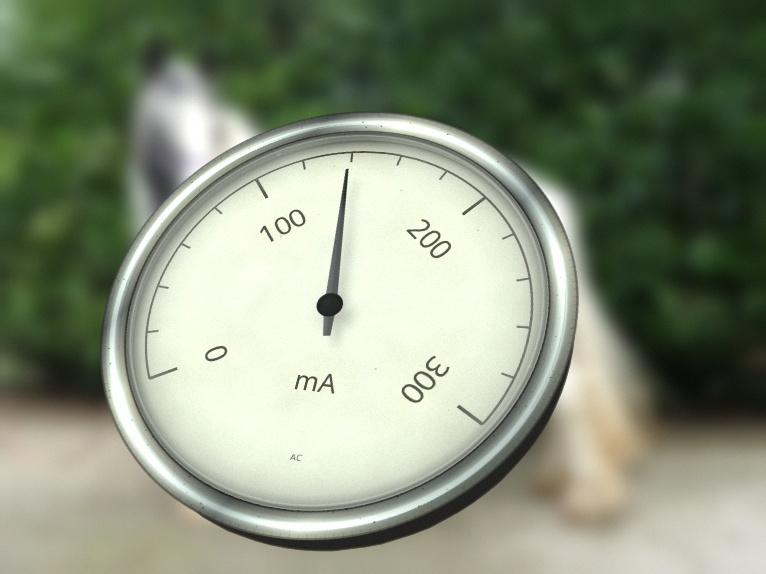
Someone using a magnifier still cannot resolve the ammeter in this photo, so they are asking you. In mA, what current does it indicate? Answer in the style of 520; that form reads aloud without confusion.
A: 140
